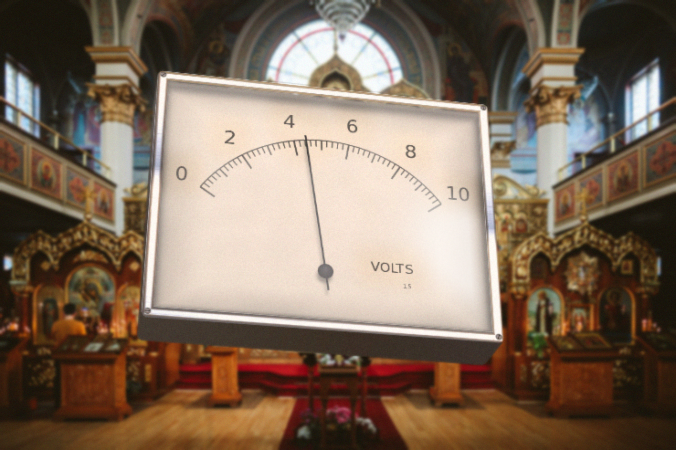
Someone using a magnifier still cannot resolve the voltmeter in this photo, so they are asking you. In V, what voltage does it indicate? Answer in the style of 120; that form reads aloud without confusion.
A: 4.4
